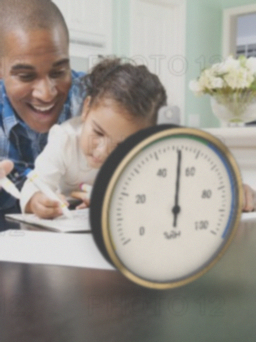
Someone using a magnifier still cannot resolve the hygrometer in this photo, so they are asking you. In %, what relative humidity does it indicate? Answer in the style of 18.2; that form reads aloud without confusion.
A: 50
